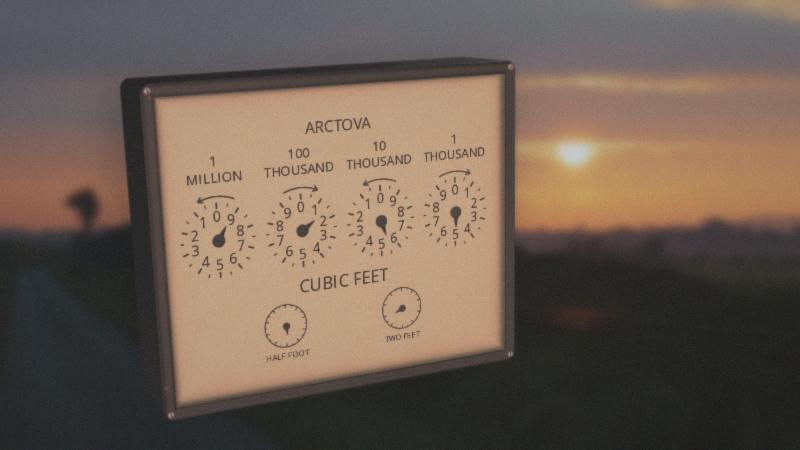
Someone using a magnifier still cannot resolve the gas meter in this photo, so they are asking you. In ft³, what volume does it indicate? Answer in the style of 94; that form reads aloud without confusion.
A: 915500
